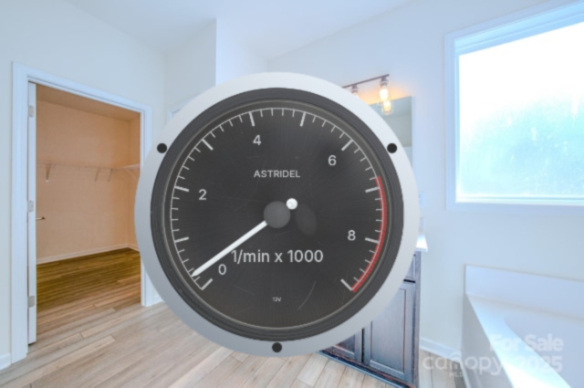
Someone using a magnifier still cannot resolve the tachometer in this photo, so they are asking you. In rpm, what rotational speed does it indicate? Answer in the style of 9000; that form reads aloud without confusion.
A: 300
